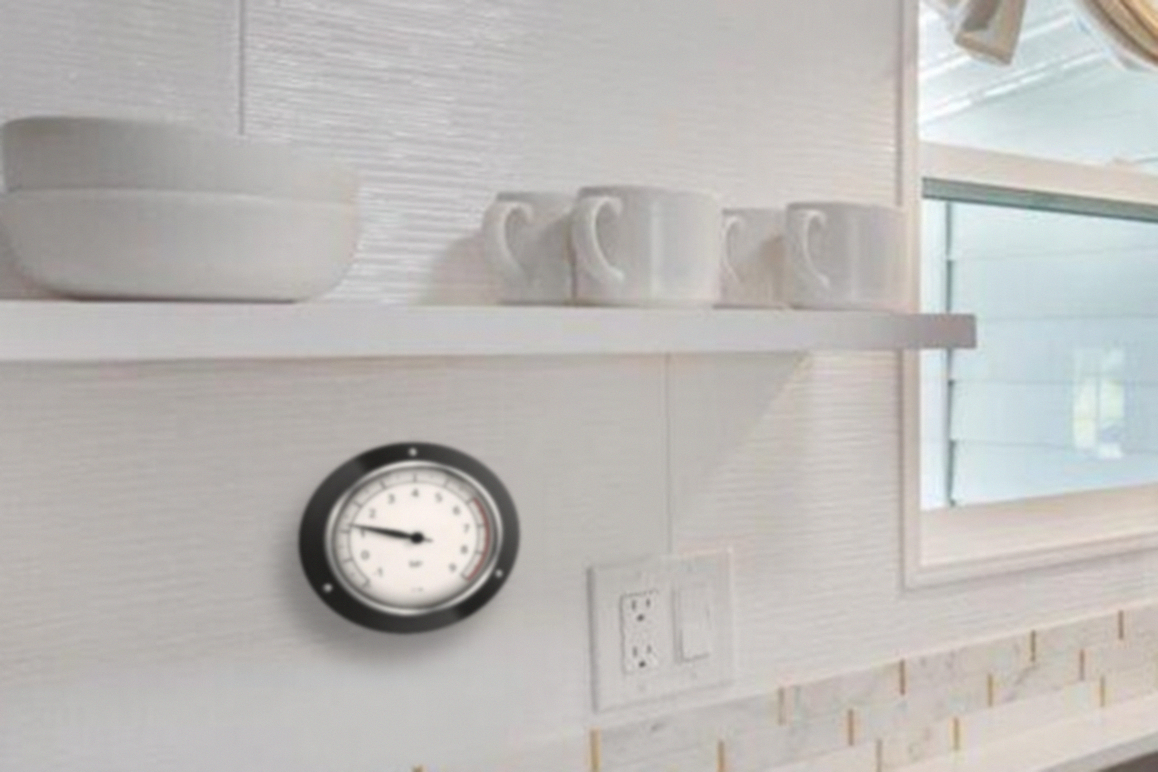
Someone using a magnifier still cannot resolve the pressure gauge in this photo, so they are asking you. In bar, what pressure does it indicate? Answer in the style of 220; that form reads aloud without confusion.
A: 1.25
